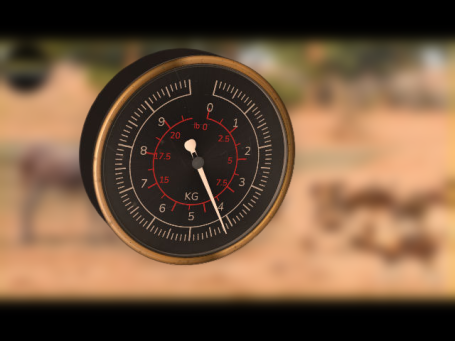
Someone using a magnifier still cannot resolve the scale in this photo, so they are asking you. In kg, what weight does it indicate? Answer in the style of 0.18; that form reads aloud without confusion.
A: 4.2
